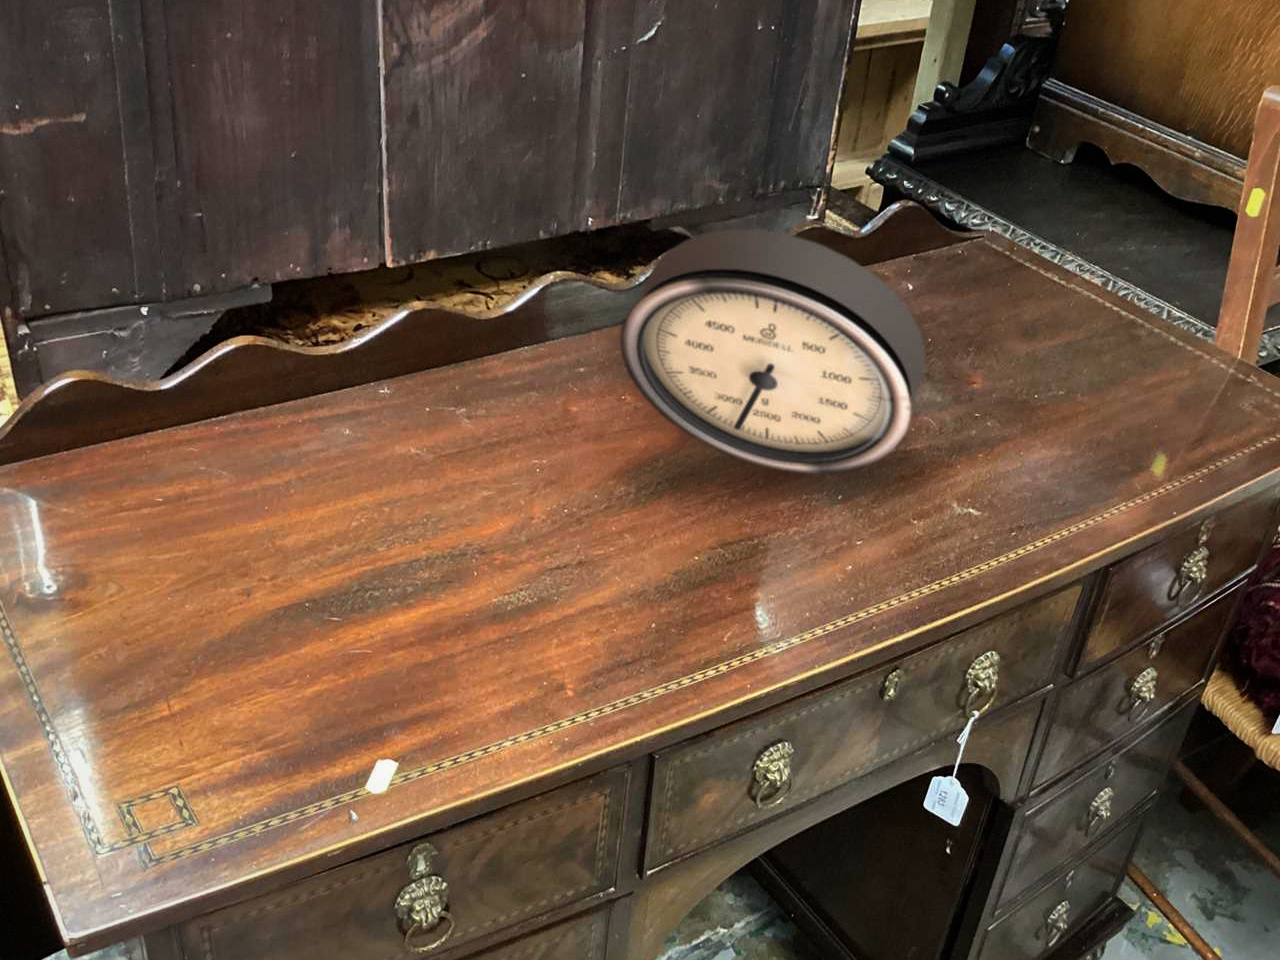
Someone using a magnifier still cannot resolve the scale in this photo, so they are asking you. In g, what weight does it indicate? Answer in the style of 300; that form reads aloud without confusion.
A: 2750
